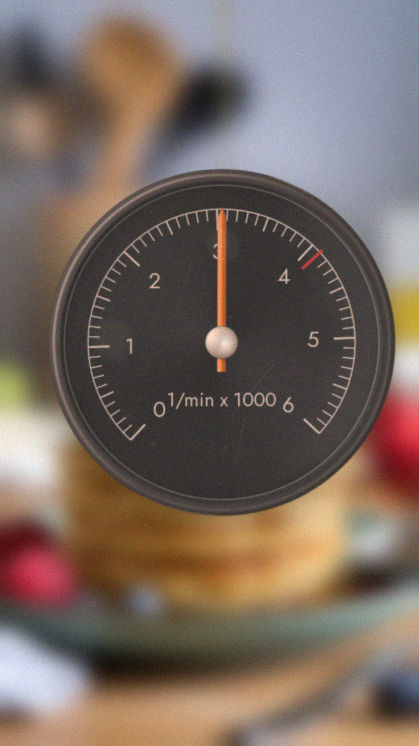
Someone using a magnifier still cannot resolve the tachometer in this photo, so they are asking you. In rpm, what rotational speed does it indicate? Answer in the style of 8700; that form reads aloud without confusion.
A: 3050
